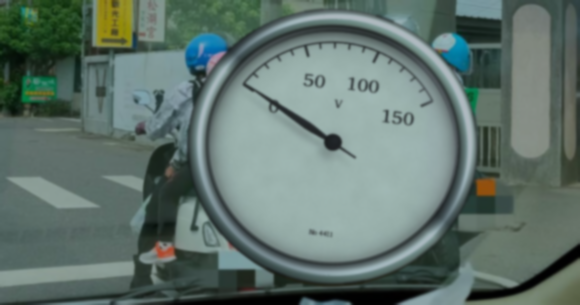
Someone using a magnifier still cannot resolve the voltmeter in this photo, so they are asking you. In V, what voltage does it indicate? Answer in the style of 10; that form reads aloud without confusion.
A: 0
